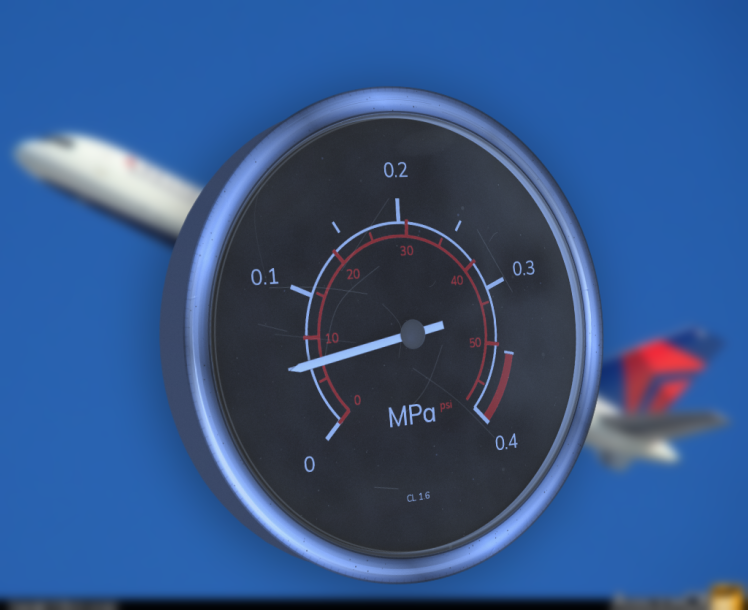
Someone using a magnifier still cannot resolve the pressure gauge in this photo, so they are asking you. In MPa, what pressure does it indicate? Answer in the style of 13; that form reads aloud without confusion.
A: 0.05
